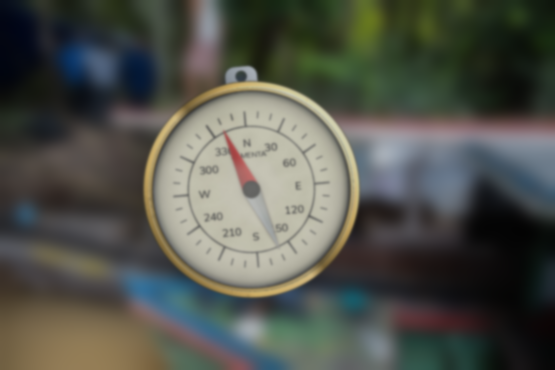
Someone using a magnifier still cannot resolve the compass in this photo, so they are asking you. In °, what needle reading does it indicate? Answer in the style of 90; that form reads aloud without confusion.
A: 340
